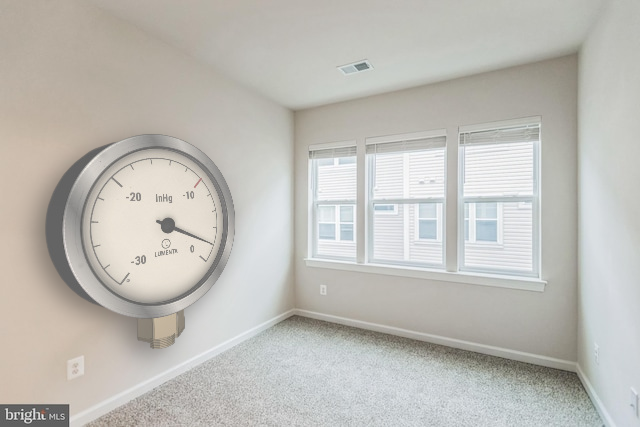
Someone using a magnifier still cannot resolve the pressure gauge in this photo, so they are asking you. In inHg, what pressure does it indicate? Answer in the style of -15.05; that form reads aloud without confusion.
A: -2
